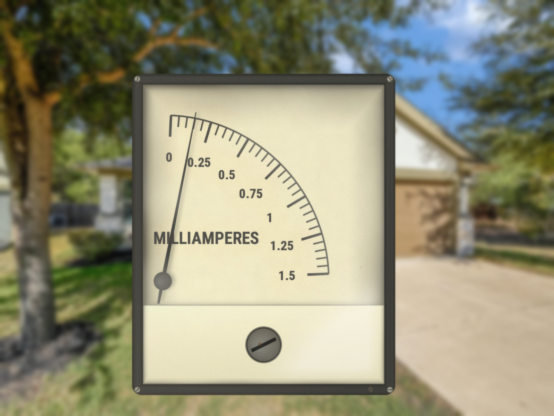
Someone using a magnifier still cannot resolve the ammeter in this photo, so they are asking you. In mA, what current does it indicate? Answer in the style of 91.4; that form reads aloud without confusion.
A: 0.15
